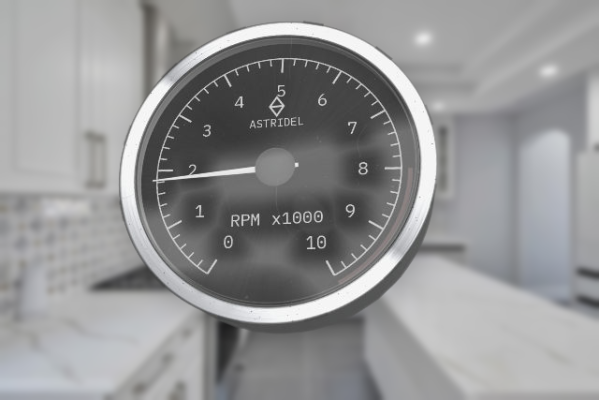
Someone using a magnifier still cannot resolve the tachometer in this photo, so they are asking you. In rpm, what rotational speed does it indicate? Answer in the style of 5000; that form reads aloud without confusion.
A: 1800
